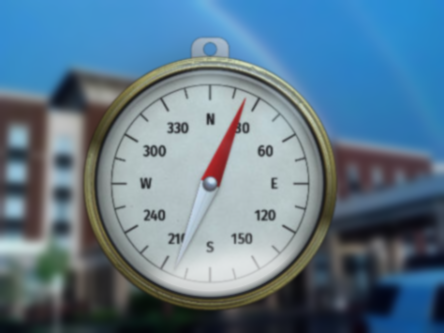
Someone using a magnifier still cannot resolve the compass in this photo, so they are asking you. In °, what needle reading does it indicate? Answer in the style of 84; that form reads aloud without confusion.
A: 22.5
